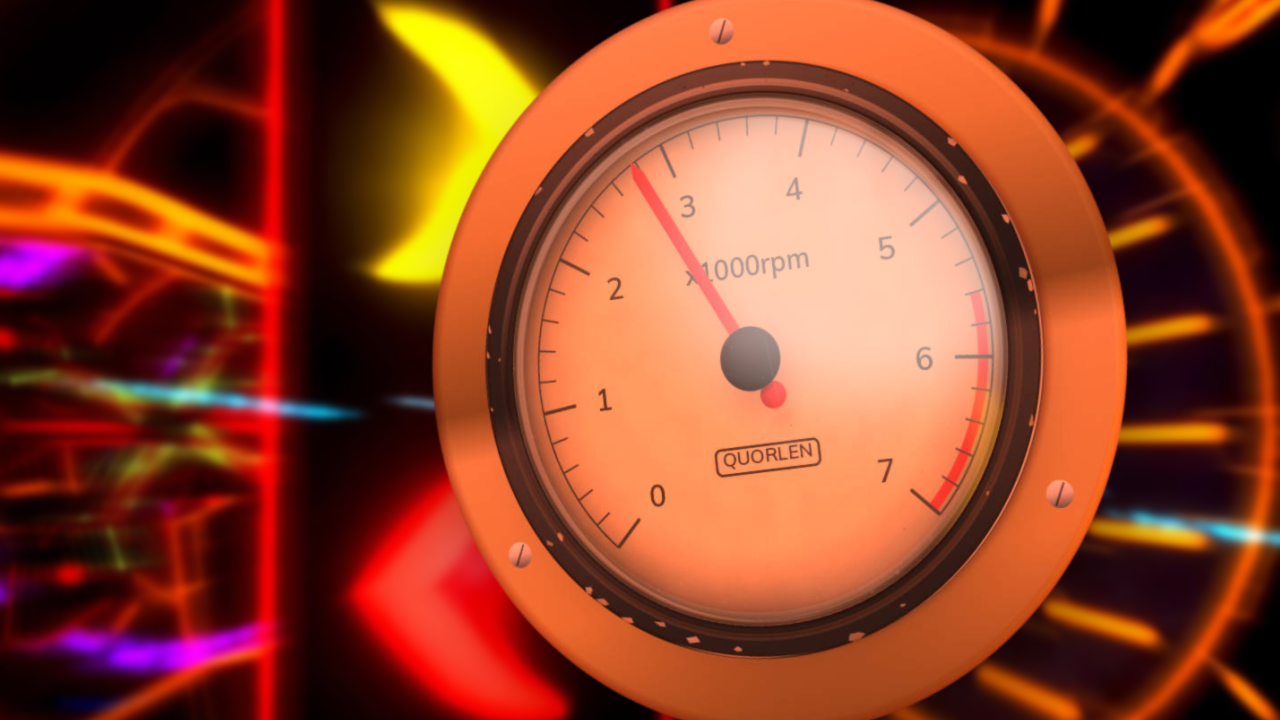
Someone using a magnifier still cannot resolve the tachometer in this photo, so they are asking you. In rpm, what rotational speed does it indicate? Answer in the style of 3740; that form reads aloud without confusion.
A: 2800
